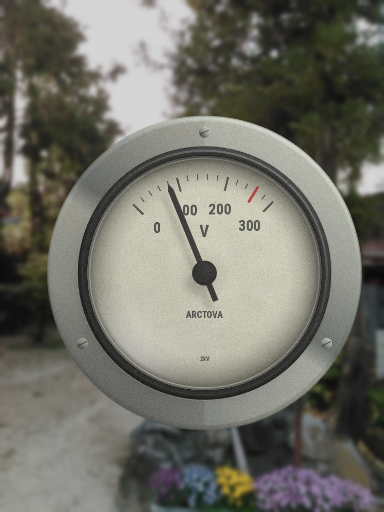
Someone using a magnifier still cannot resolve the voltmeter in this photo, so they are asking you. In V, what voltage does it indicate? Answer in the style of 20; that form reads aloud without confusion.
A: 80
